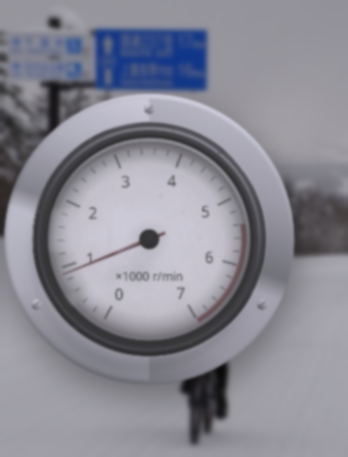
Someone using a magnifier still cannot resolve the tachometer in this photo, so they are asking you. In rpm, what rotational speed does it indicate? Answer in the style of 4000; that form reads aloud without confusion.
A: 900
